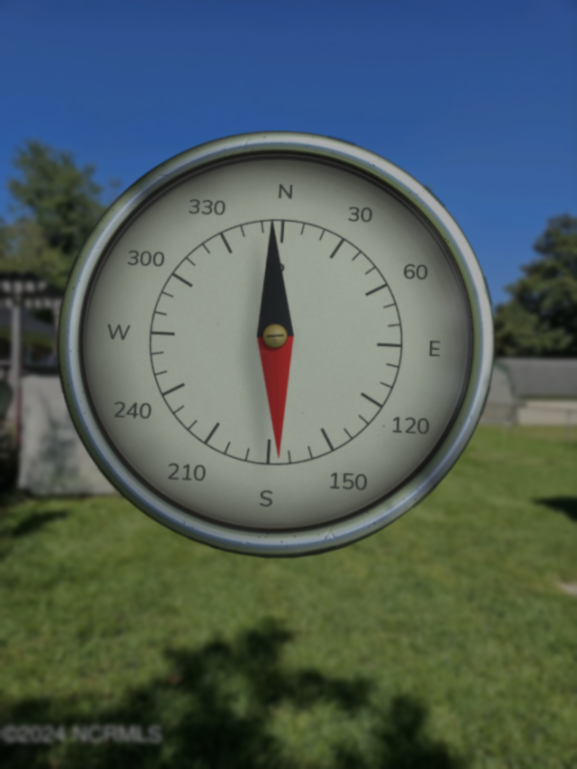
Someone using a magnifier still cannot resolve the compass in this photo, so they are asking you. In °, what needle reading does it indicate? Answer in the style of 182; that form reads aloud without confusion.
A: 175
